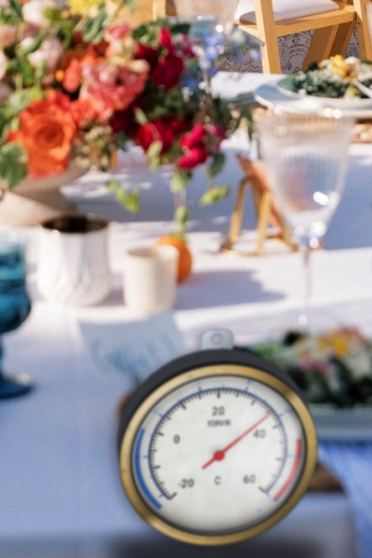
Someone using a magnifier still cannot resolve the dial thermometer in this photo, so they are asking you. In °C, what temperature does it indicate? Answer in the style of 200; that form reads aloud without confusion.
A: 35
